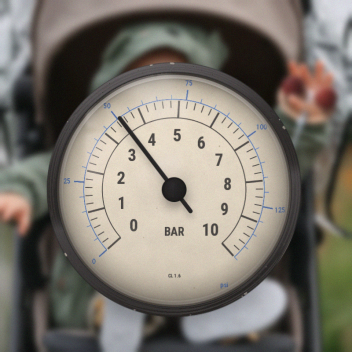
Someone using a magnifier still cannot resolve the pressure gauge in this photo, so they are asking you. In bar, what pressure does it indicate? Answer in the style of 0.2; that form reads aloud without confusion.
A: 3.5
